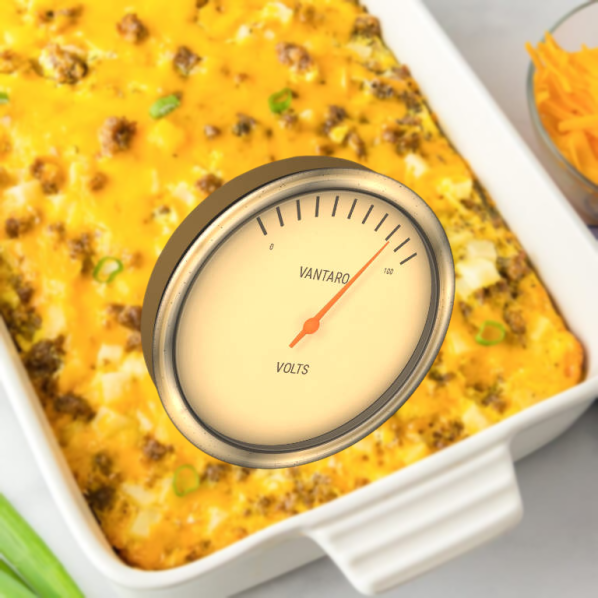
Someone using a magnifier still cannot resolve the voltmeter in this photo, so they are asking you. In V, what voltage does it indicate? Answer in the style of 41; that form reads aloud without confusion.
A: 80
